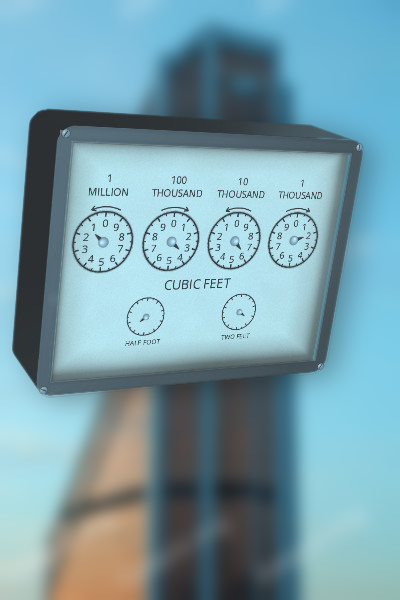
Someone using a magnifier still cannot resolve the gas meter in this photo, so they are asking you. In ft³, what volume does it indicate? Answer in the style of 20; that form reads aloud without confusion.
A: 136200
